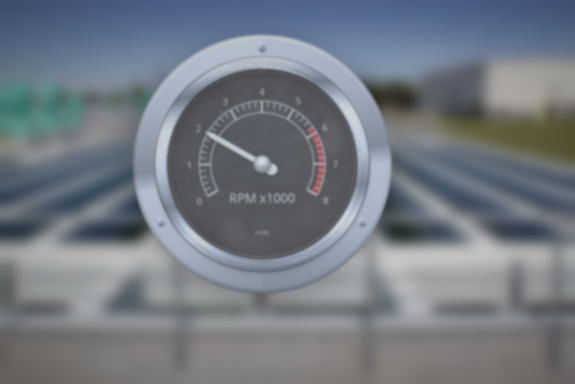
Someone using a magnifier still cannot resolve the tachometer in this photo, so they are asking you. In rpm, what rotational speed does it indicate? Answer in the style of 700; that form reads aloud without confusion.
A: 2000
